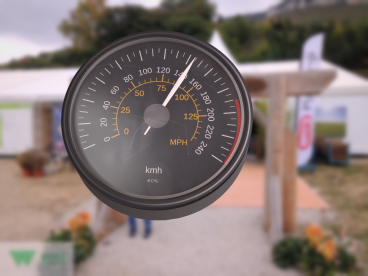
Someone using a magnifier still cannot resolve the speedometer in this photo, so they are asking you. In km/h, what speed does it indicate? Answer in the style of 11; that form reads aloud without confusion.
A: 145
